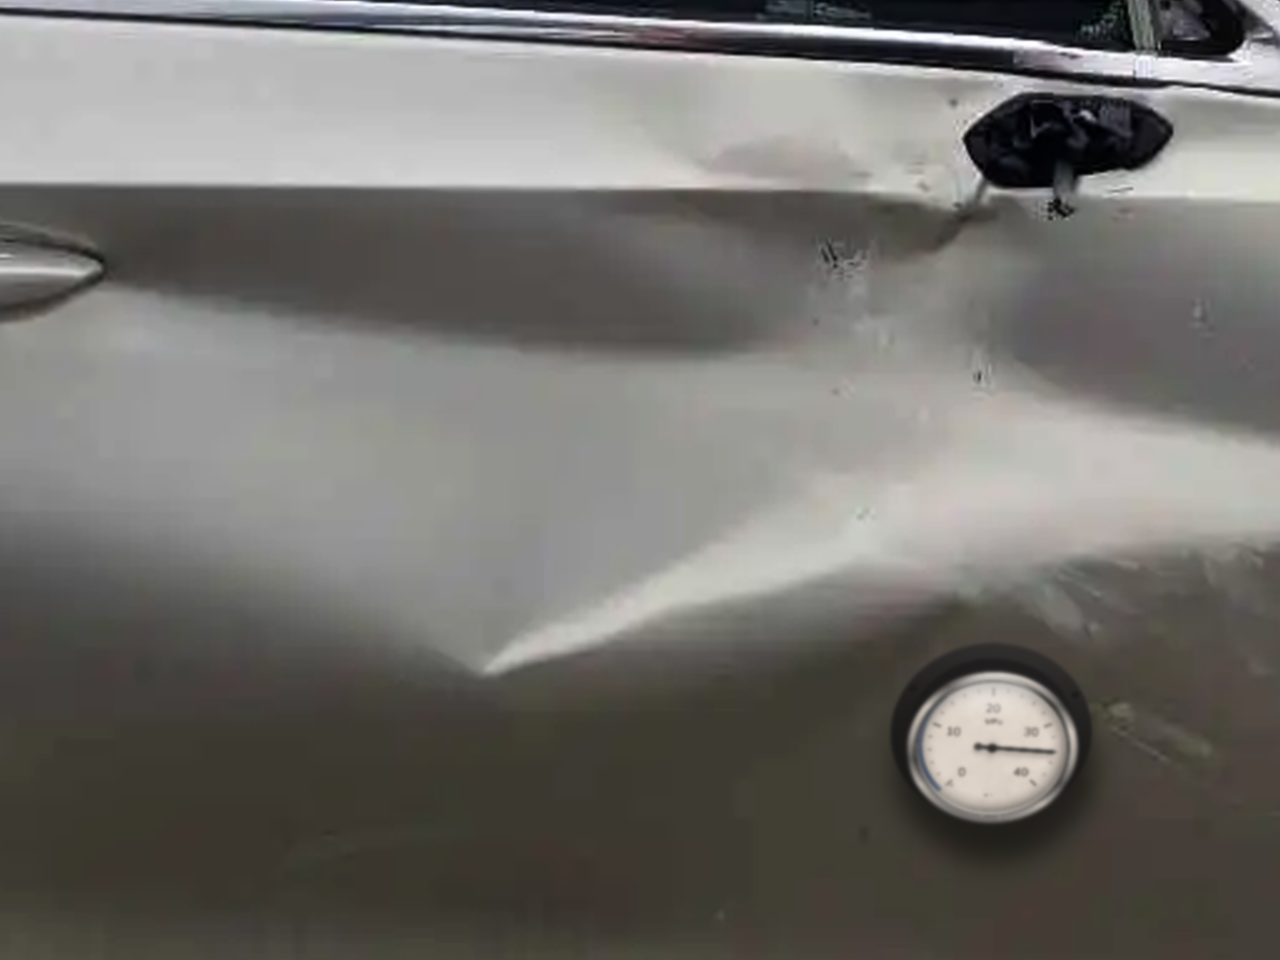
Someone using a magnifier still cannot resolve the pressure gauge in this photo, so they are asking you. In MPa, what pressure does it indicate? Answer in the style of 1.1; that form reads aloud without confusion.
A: 34
